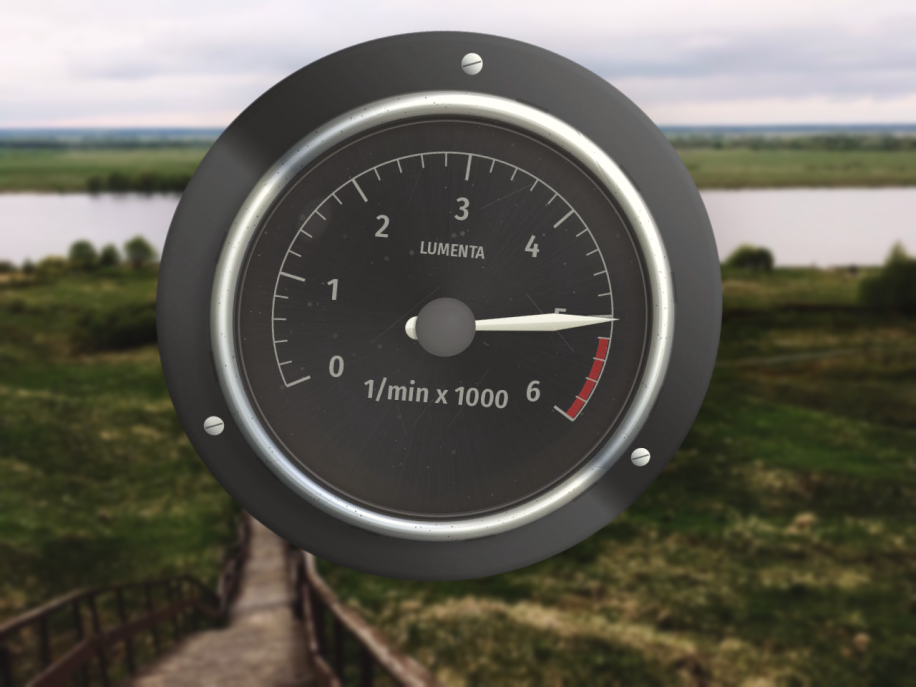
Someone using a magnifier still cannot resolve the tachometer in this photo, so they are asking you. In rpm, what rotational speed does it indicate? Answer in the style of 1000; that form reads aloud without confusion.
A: 5000
